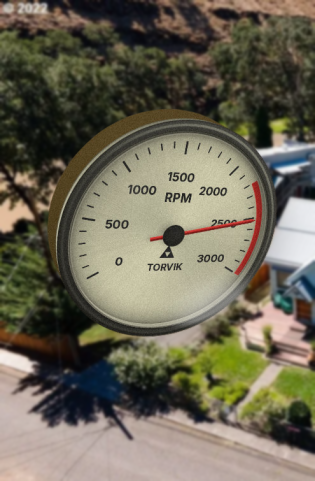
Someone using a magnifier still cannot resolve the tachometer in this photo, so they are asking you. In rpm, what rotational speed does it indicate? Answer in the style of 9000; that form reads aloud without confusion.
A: 2500
